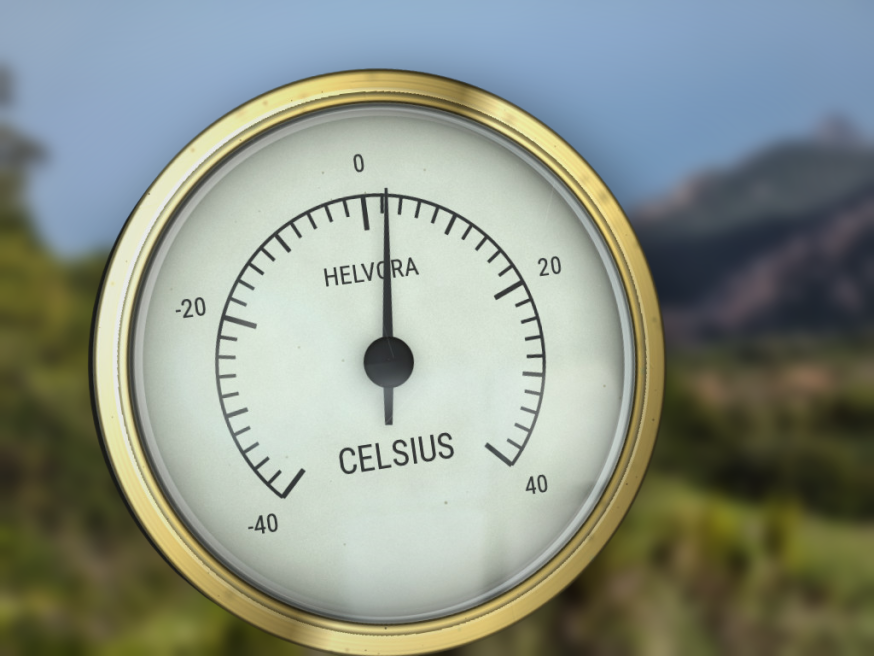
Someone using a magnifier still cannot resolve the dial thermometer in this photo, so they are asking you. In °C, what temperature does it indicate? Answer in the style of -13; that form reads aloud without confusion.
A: 2
